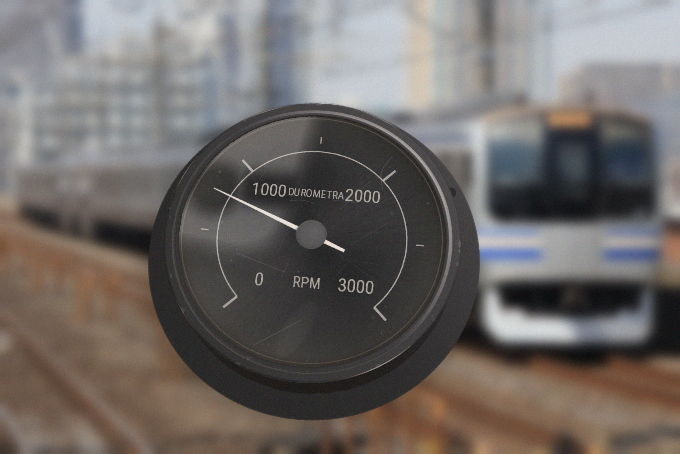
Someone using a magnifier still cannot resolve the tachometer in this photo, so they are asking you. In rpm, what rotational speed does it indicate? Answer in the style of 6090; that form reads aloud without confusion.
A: 750
